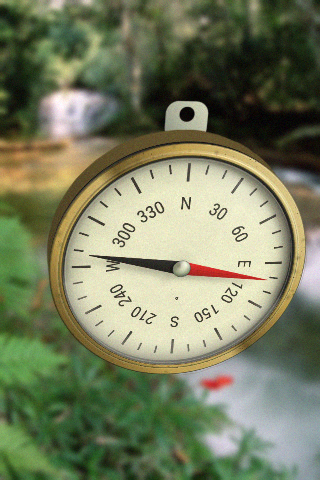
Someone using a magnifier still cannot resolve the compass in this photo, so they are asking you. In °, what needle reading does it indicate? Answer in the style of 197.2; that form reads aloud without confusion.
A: 100
